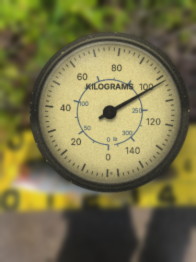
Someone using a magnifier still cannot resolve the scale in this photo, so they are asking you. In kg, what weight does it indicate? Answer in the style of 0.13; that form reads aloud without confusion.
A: 102
